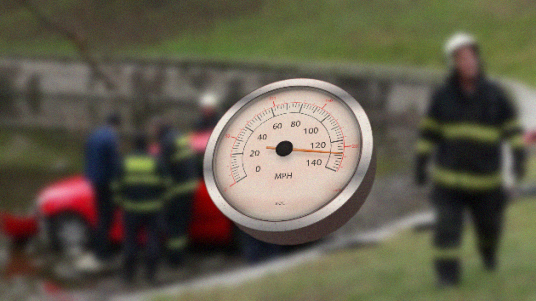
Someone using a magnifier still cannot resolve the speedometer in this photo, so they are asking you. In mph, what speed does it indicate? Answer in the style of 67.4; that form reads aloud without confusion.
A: 130
